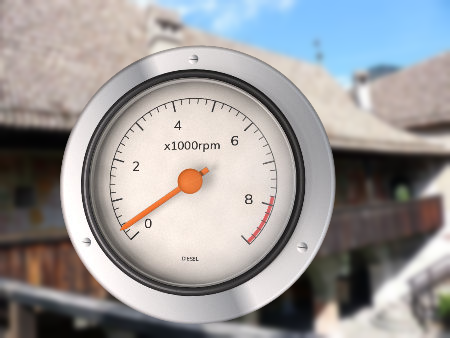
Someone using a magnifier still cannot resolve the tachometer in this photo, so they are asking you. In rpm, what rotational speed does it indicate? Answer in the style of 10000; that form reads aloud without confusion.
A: 300
